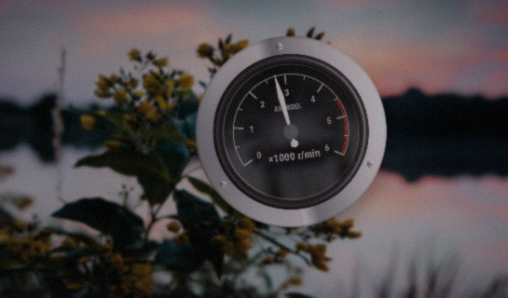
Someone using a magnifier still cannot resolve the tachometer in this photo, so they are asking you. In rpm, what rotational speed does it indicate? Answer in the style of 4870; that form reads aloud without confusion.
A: 2750
